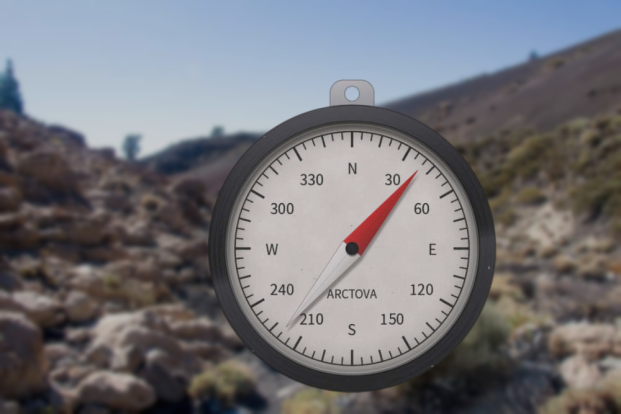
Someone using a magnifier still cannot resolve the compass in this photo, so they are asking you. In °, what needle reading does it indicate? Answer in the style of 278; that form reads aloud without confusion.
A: 40
